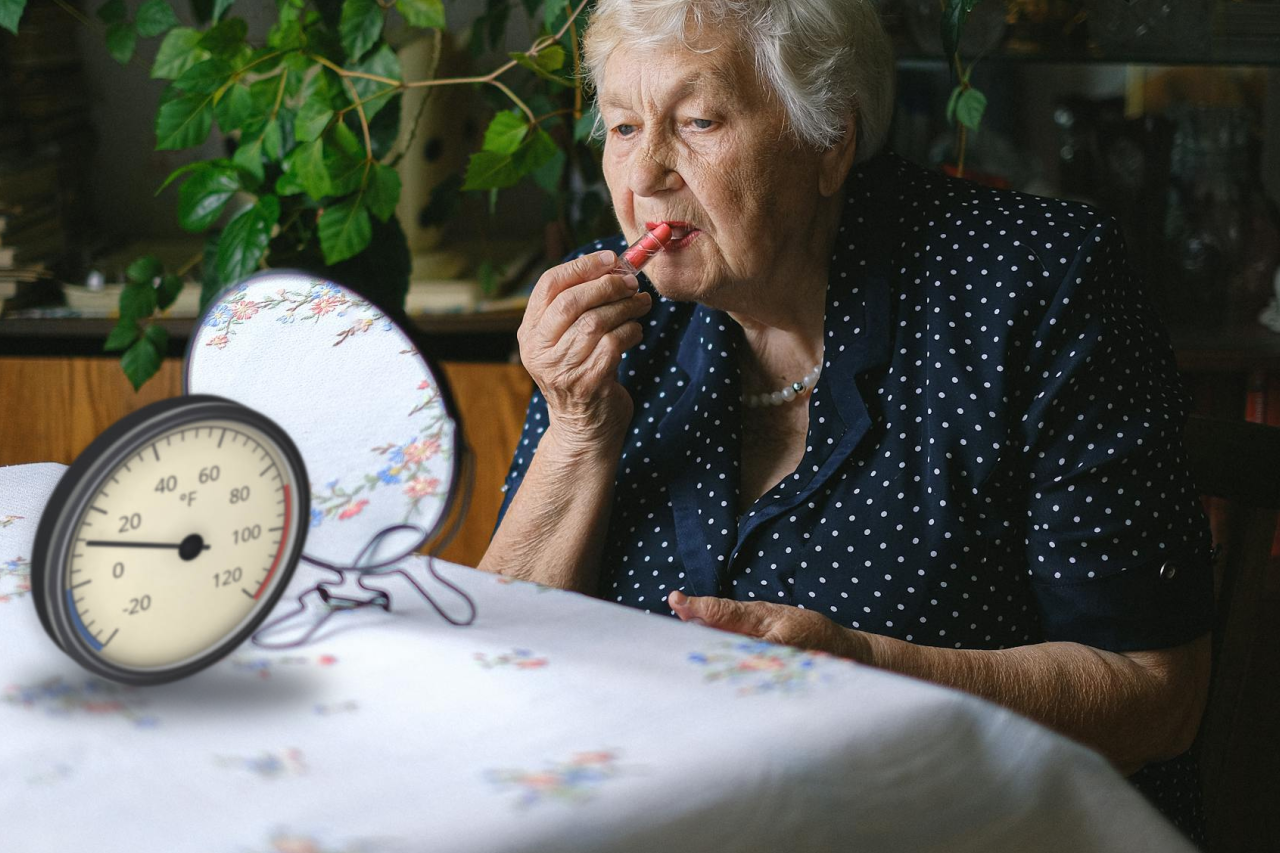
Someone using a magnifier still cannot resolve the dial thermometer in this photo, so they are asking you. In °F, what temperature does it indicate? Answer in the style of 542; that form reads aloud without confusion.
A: 12
